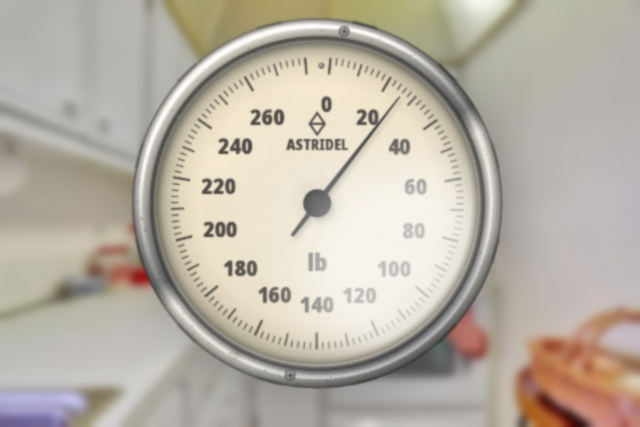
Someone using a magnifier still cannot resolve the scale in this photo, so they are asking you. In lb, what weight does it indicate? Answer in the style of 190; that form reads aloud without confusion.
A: 26
